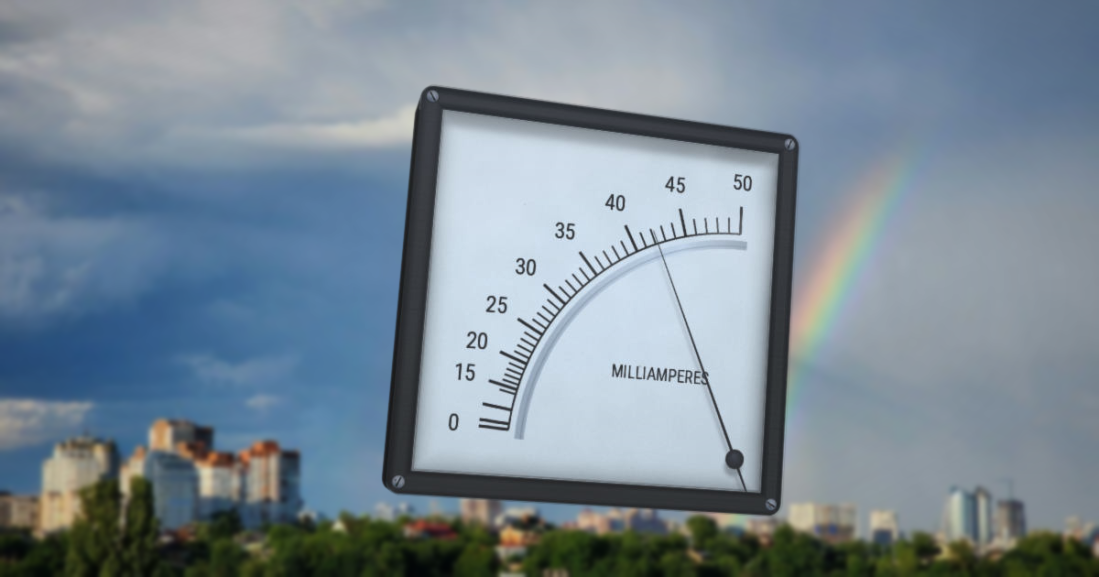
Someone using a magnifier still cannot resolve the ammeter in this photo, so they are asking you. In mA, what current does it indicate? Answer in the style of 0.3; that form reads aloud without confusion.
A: 42
